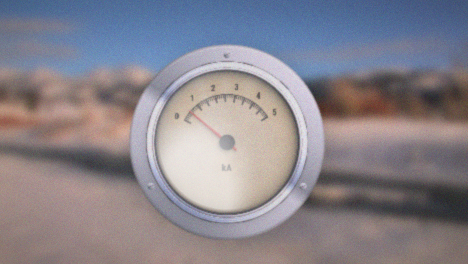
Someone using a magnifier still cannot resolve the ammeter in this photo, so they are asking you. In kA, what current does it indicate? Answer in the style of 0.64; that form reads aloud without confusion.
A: 0.5
